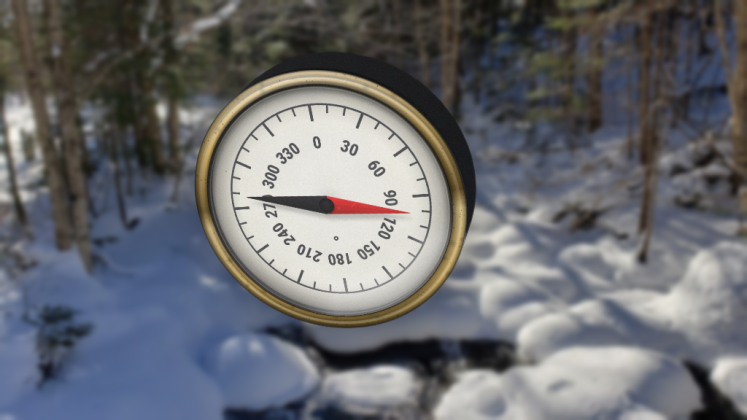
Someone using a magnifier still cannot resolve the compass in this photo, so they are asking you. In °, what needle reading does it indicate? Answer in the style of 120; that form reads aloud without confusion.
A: 100
